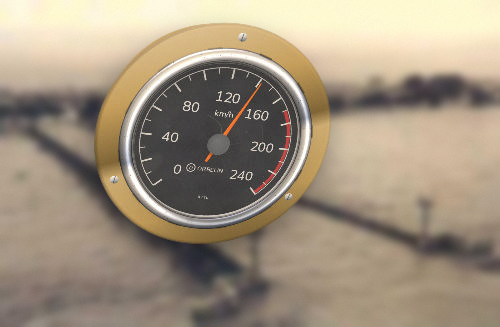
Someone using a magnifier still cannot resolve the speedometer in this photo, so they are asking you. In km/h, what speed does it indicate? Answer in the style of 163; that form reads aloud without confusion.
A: 140
